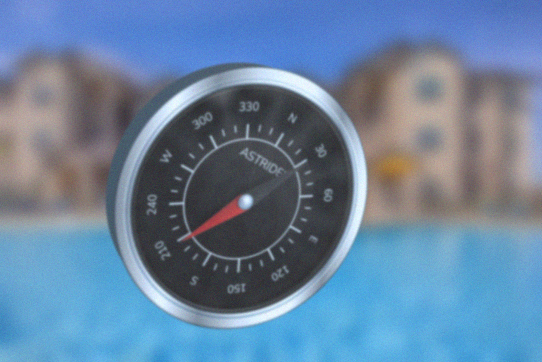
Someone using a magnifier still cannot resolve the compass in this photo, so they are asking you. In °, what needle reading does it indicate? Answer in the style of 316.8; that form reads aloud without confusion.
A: 210
